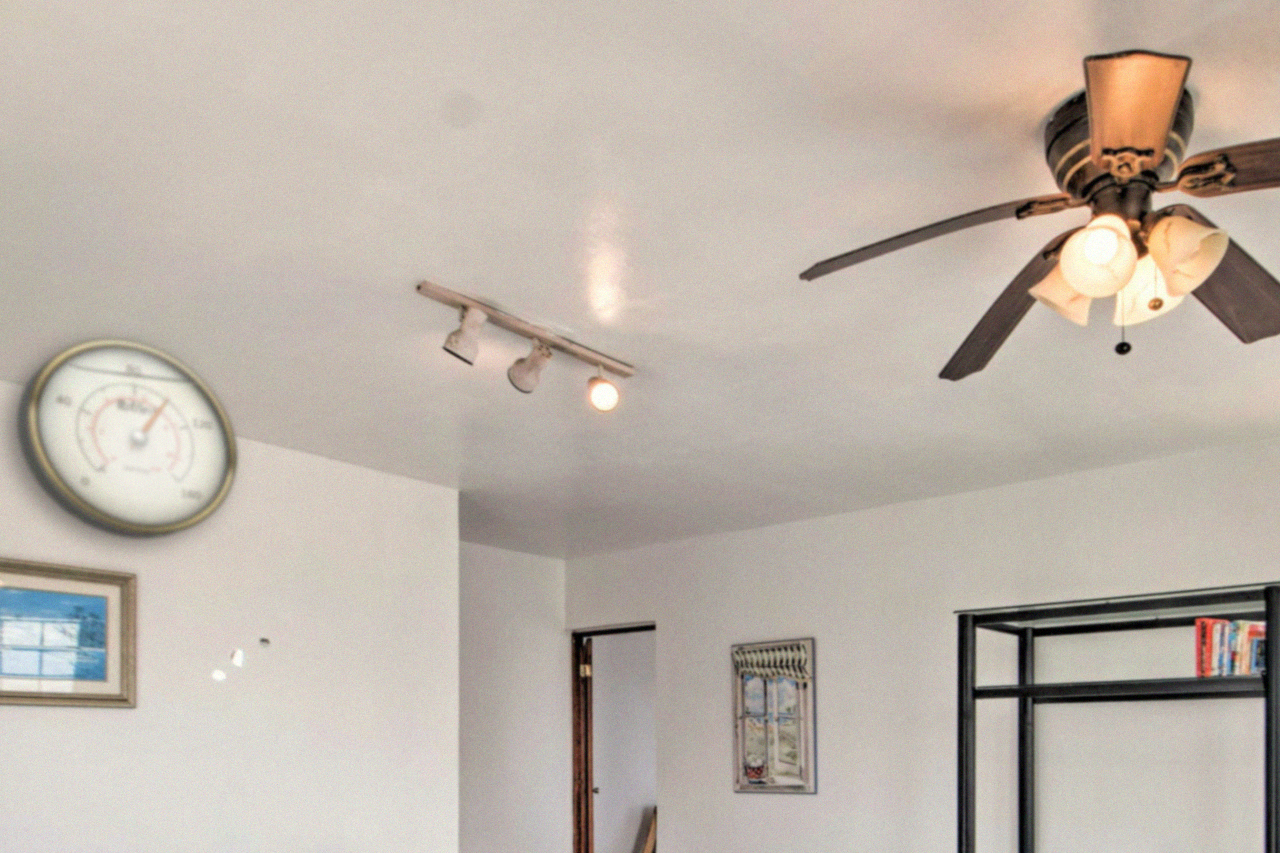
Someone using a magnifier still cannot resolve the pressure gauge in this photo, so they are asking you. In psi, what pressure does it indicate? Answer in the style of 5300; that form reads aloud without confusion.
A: 100
